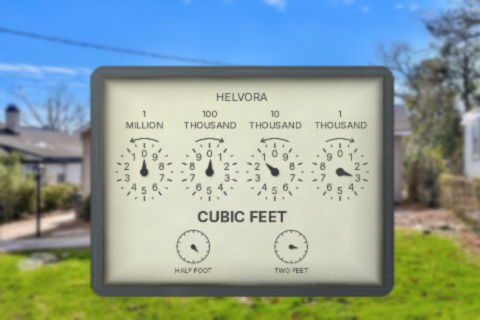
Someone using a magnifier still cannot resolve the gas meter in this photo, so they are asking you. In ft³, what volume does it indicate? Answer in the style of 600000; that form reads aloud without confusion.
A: 1300
